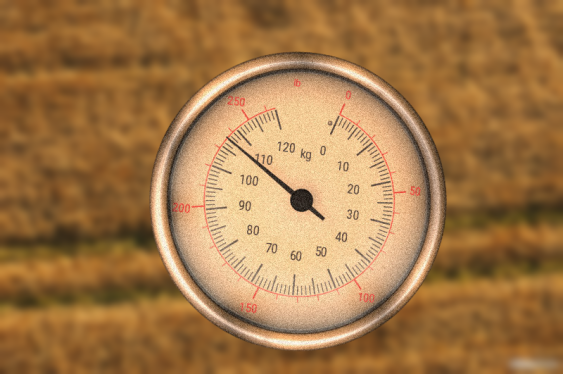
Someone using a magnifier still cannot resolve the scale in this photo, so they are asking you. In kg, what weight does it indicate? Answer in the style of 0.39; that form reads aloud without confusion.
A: 107
